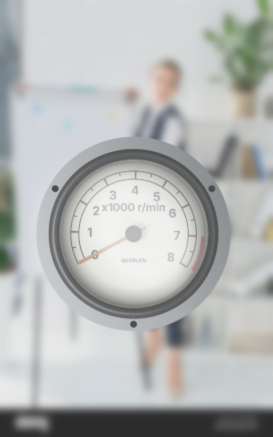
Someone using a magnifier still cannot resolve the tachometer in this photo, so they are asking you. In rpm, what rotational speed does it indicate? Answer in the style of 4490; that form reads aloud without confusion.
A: 0
